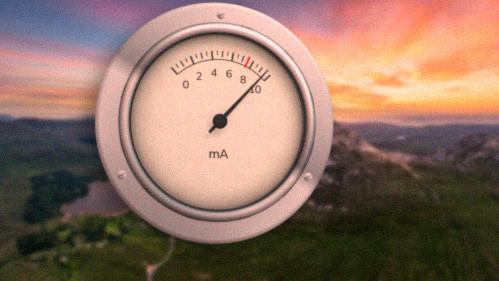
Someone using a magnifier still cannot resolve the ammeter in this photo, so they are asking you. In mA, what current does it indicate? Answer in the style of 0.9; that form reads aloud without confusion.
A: 9.5
